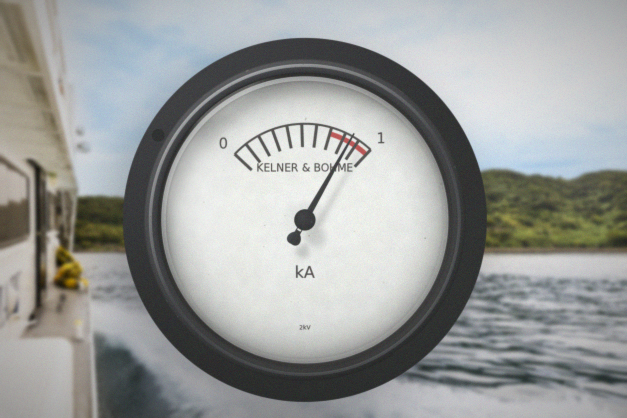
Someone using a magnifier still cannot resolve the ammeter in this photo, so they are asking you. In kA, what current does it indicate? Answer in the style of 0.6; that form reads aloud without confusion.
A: 0.85
